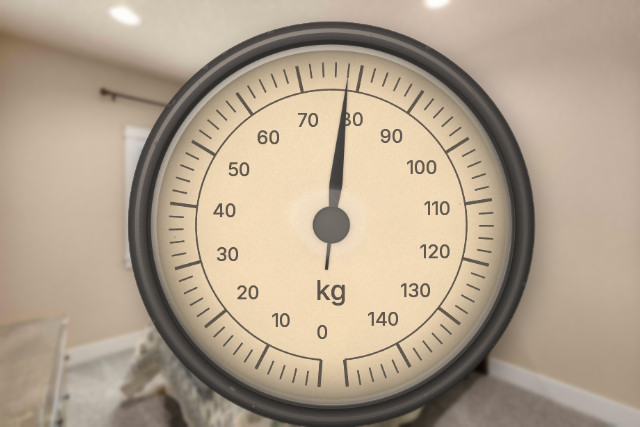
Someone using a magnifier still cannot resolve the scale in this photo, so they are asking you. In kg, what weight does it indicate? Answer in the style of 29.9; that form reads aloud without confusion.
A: 78
